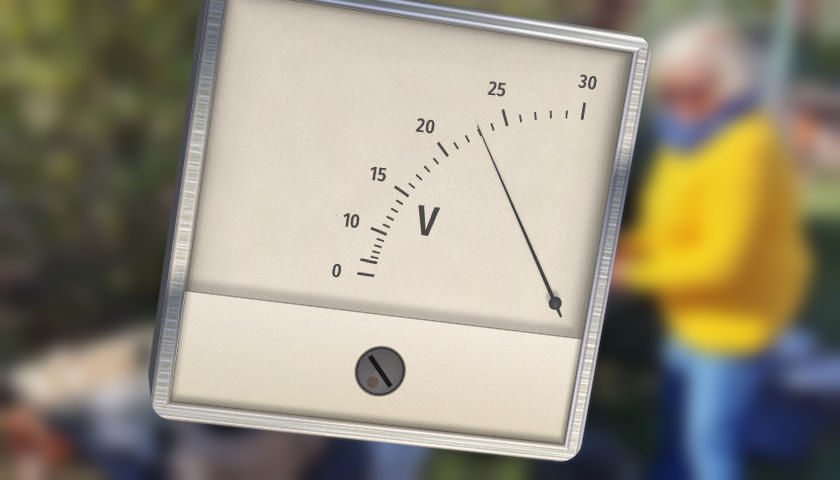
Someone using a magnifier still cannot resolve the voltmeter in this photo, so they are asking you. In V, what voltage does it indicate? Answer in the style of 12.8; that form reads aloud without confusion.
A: 23
